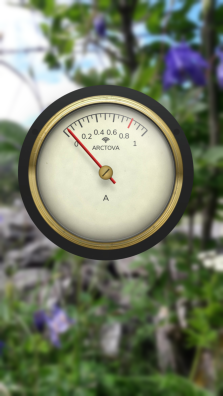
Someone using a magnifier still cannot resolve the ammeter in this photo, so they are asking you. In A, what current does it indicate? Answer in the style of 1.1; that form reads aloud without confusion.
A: 0.05
